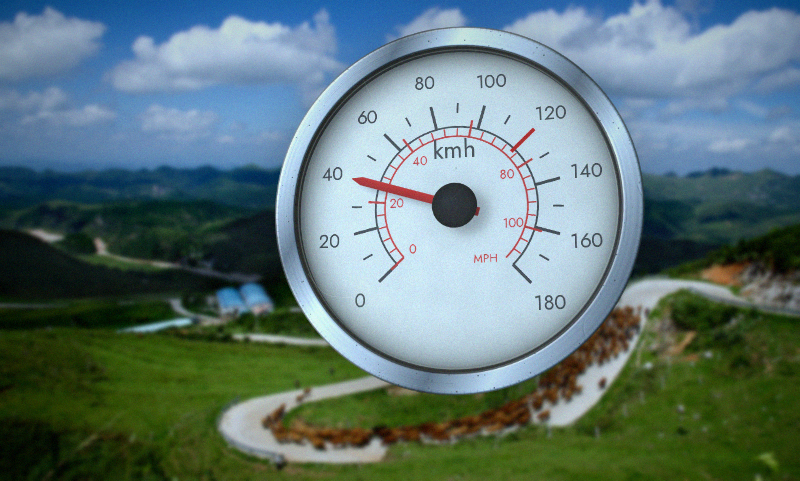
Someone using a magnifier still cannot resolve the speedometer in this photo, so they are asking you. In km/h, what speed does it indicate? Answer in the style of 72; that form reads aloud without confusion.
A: 40
